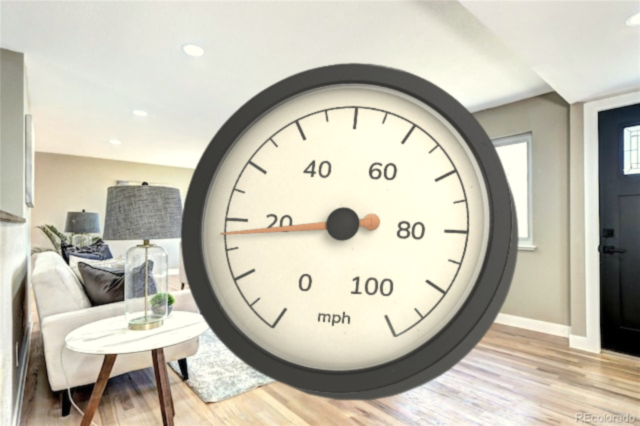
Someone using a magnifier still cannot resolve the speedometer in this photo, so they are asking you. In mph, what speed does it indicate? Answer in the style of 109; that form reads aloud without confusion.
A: 17.5
